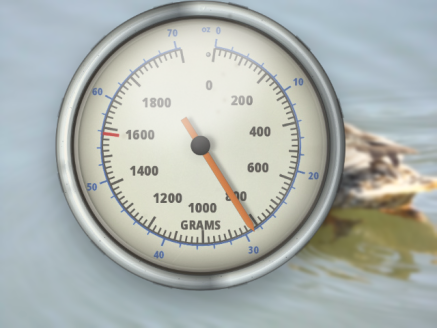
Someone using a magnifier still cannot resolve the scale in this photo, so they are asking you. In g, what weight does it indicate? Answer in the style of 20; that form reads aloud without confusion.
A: 820
